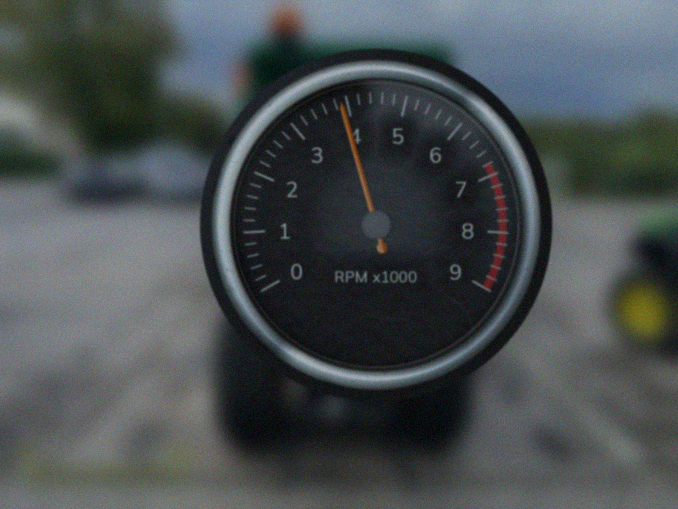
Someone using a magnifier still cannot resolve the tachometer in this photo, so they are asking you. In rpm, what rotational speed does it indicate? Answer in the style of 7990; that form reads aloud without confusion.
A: 3900
